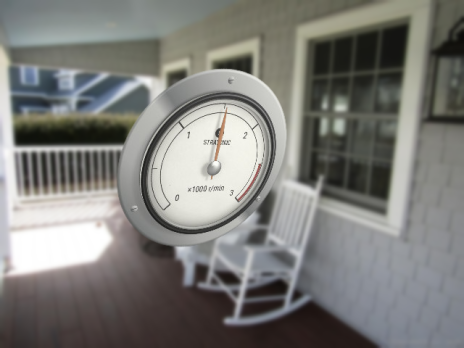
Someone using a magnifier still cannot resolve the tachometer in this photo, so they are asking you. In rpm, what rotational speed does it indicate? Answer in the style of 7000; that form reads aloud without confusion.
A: 1500
